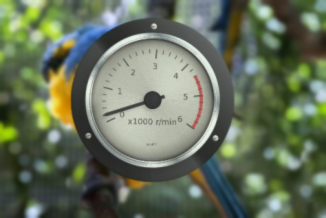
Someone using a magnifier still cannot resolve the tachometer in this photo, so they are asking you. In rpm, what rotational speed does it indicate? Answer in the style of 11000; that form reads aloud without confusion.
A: 200
